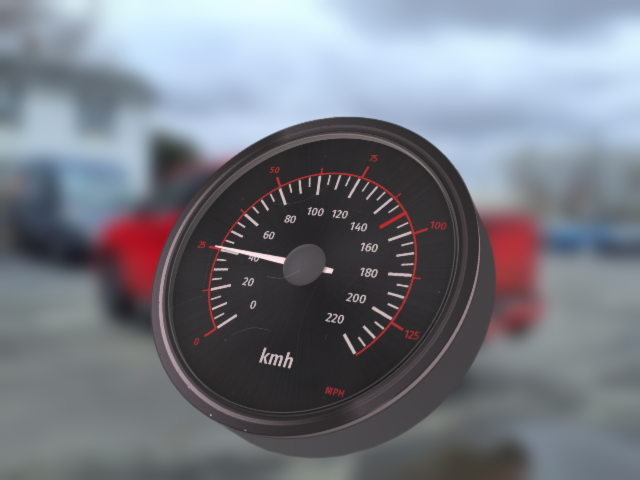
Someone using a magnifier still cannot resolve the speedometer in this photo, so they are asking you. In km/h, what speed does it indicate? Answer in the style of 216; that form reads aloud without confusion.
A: 40
